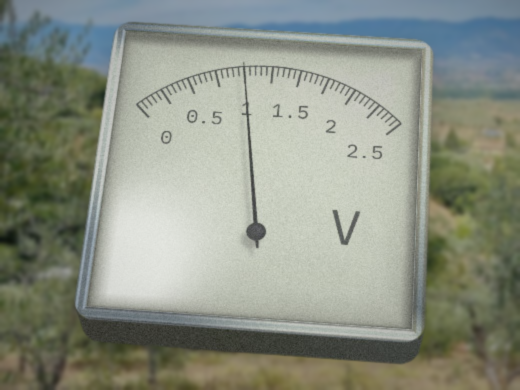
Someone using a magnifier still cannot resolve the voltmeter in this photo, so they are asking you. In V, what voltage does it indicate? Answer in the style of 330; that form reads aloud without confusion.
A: 1
